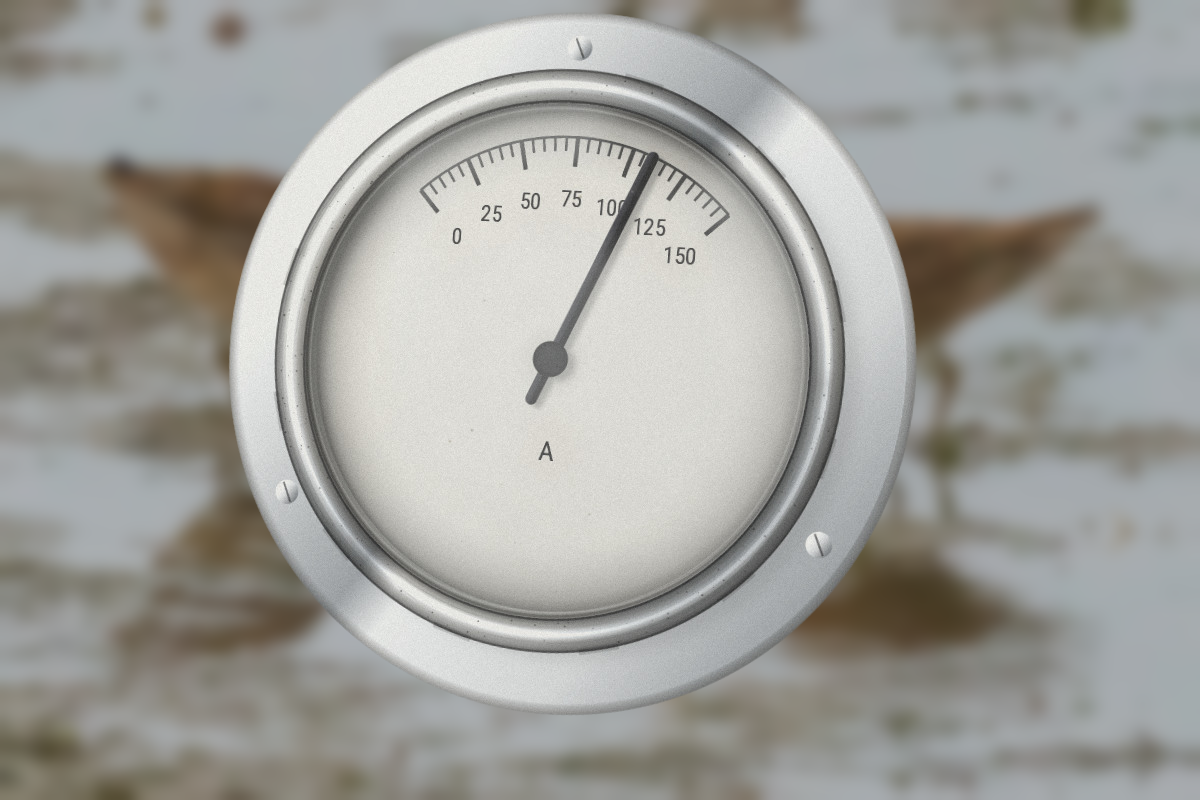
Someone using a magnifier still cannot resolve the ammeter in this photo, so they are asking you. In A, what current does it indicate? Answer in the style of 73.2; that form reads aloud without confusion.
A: 110
